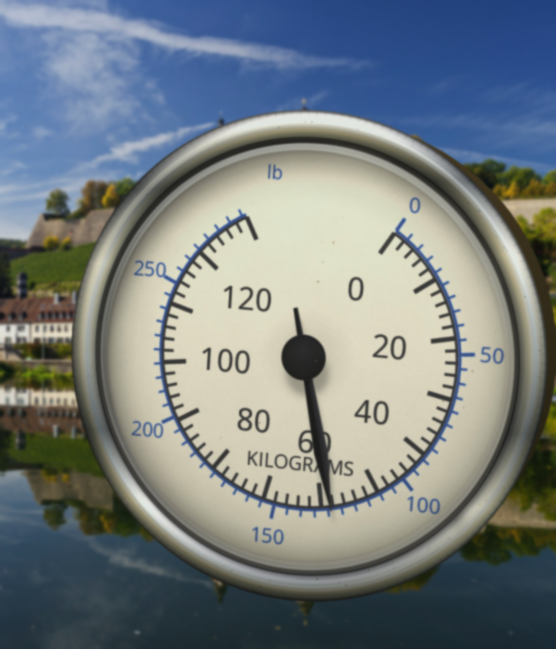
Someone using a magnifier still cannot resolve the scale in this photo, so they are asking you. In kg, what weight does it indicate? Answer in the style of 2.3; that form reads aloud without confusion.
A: 58
